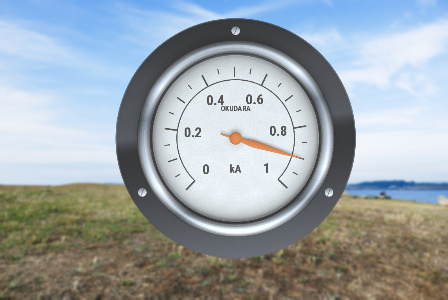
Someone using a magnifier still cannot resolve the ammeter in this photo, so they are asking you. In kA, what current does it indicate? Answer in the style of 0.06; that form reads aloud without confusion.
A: 0.9
